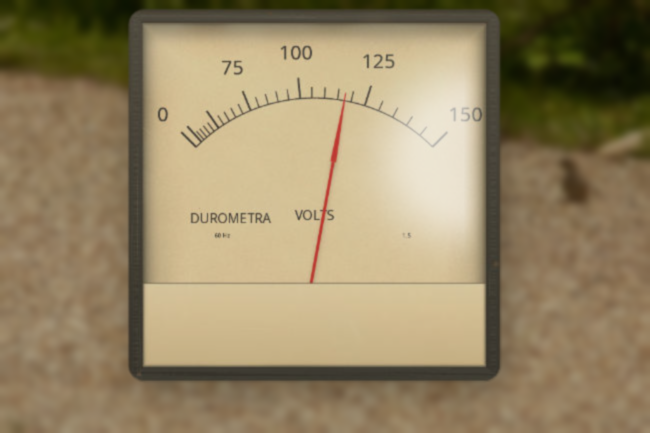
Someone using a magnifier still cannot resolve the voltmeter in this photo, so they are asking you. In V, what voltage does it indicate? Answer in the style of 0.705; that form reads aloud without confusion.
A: 117.5
